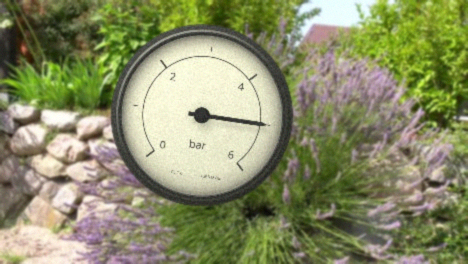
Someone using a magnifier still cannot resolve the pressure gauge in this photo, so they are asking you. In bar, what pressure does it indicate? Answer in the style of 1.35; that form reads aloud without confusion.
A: 5
